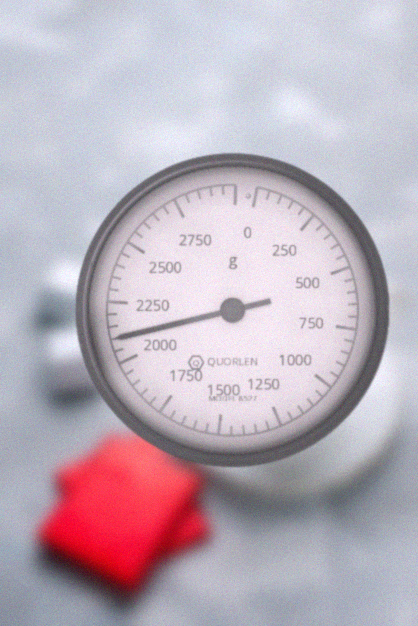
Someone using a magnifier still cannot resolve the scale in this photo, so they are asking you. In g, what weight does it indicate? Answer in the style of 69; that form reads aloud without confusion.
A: 2100
